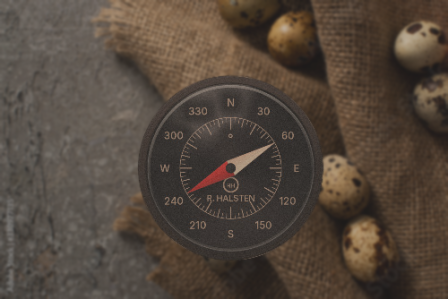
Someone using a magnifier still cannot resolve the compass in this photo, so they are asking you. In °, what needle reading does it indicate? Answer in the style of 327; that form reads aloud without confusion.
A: 240
